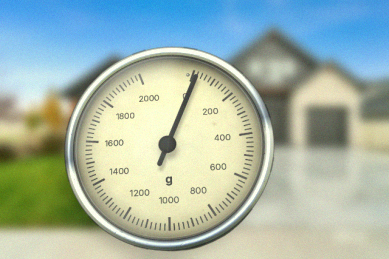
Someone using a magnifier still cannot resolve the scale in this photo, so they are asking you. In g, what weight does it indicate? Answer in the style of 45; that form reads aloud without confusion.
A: 20
